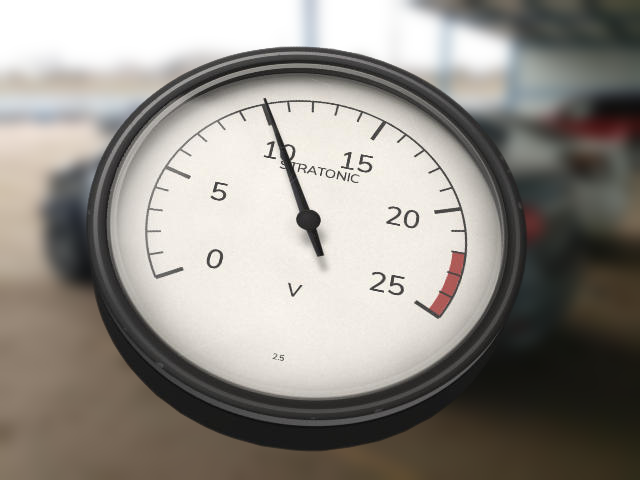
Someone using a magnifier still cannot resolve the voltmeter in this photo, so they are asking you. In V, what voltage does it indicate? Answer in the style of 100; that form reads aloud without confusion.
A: 10
